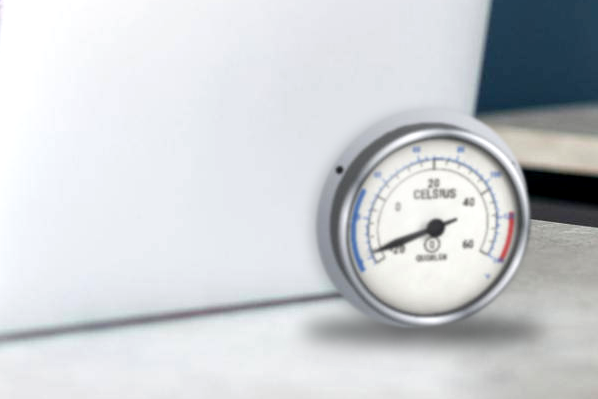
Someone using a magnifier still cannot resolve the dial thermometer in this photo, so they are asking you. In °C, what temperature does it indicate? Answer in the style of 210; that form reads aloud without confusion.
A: -16
